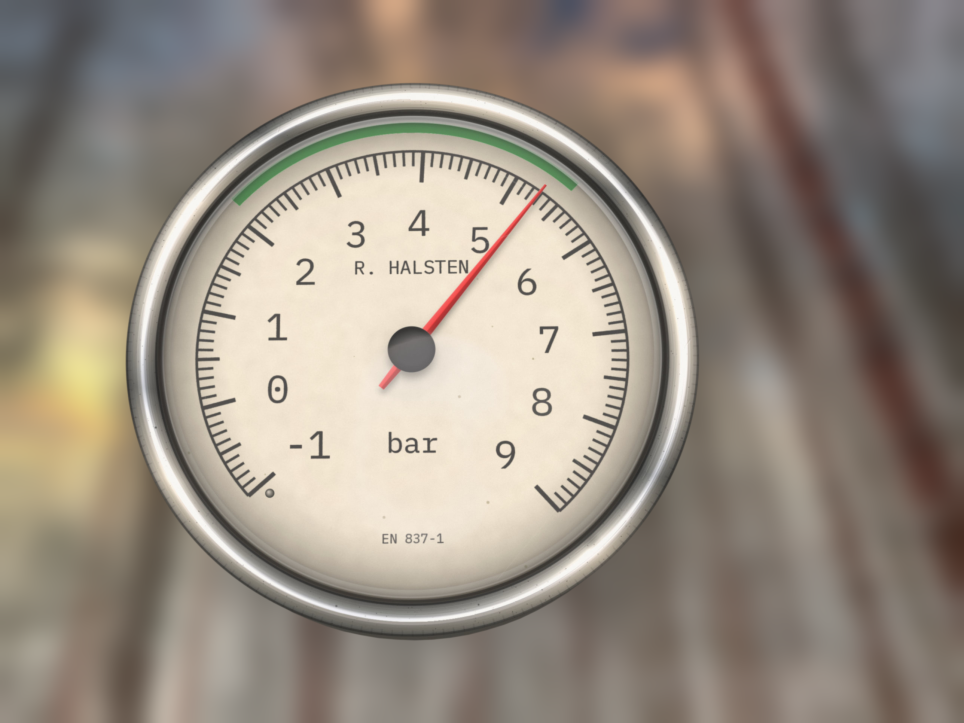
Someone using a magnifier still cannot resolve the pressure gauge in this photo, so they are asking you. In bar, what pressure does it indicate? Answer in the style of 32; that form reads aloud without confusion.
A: 5.3
